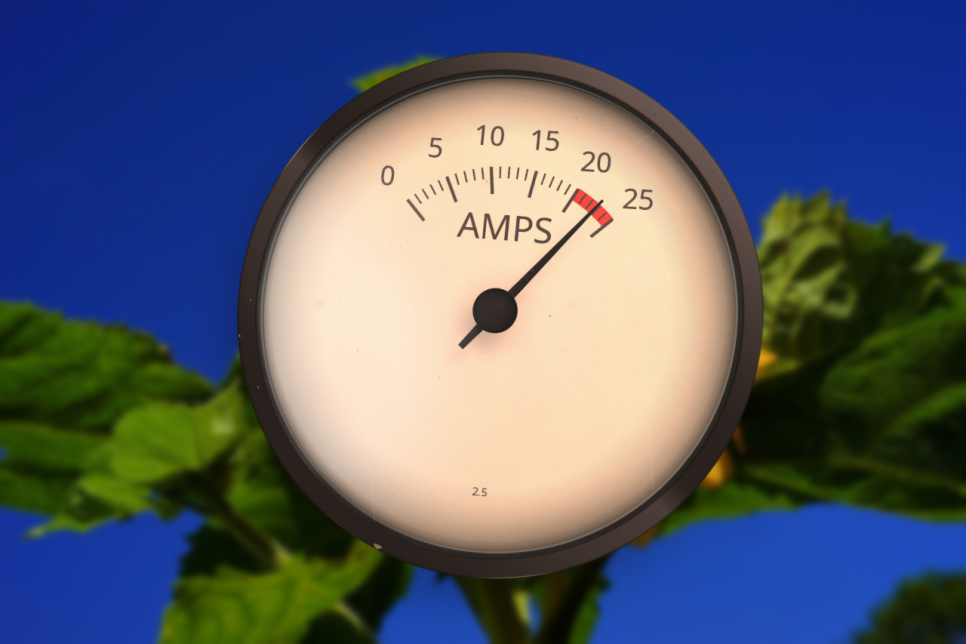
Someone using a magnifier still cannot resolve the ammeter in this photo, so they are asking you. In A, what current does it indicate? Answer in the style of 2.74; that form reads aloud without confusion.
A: 23
